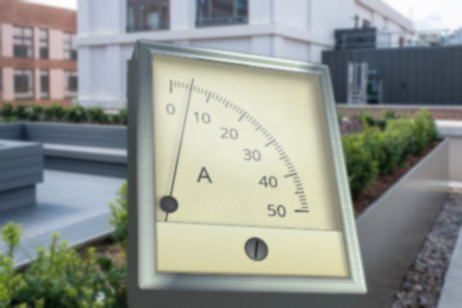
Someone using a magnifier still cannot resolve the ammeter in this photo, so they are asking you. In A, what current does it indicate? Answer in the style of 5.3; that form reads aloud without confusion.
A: 5
